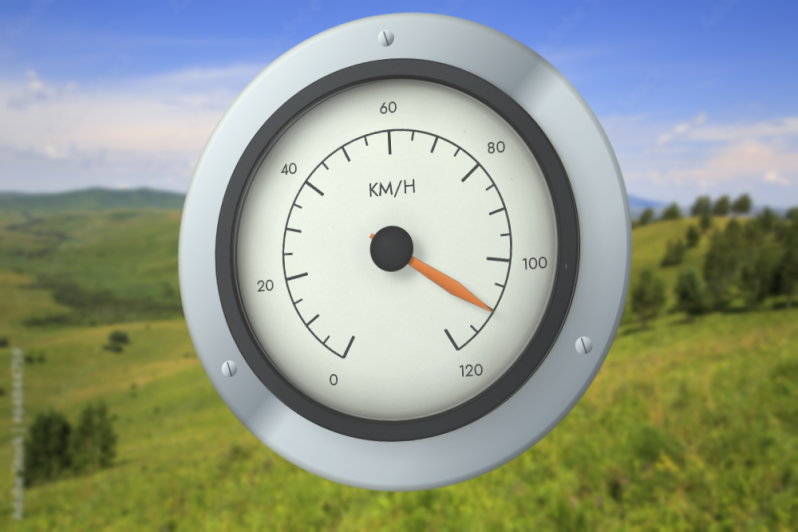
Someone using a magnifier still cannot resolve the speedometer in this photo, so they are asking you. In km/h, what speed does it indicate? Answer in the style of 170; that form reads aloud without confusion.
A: 110
